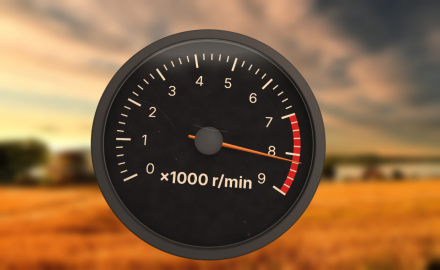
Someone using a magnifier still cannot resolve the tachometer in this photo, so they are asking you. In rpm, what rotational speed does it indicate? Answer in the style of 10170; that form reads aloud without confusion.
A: 8200
